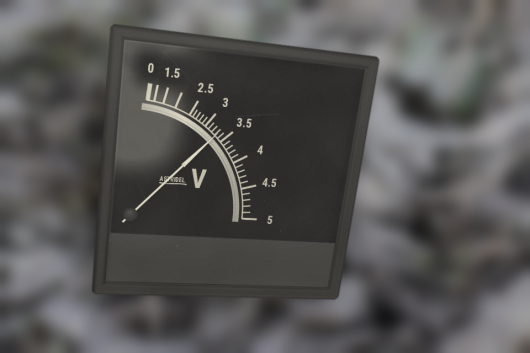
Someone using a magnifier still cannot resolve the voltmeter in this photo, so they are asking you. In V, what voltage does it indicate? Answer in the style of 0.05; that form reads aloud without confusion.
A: 3.3
